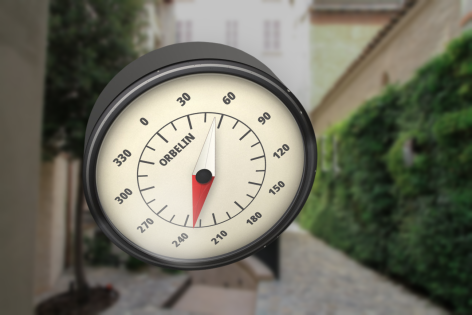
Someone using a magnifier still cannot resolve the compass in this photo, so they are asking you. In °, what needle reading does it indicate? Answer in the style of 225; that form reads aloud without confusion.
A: 232.5
